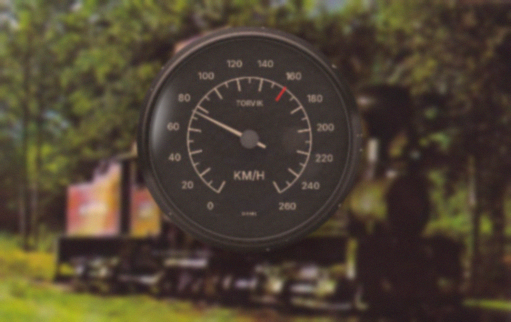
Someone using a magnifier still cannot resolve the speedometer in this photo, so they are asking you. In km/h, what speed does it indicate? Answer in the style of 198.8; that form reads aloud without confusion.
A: 75
